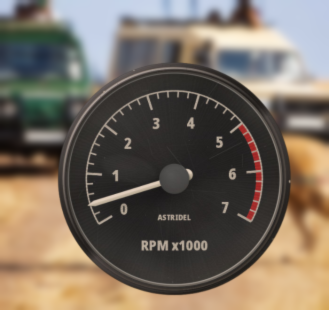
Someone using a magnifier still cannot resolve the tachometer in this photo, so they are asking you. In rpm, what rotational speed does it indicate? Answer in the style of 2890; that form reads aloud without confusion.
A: 400
